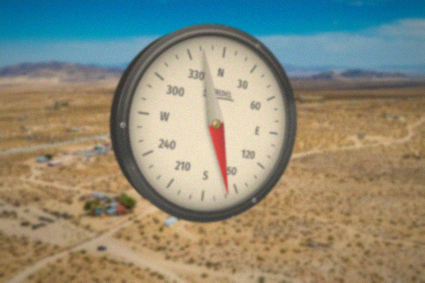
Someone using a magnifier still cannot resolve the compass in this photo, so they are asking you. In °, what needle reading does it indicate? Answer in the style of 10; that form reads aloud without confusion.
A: 160
